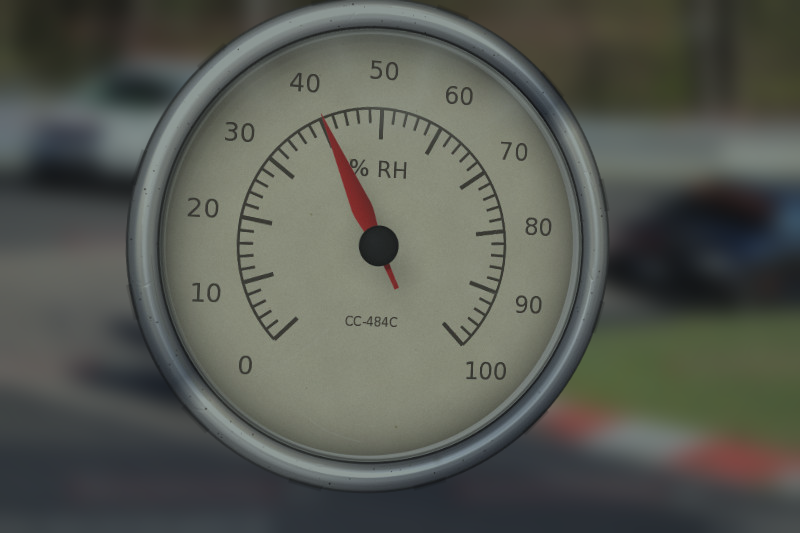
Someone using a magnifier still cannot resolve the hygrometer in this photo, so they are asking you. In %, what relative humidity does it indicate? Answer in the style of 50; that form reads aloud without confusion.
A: 40
